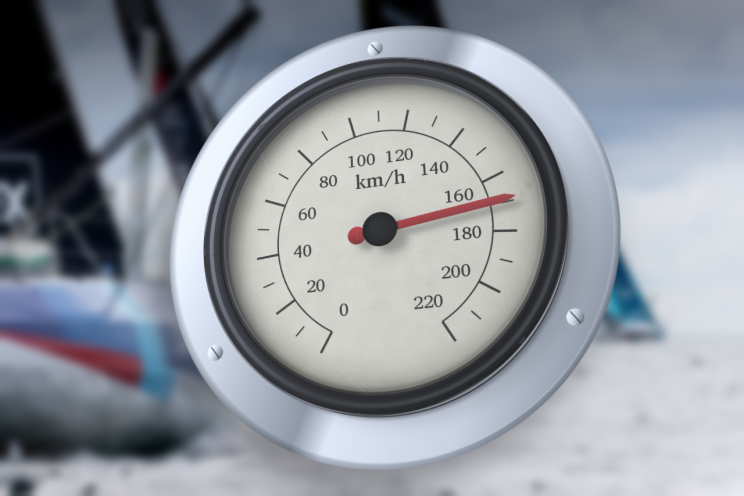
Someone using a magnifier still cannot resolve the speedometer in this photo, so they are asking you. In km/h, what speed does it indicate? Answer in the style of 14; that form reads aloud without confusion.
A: 170
